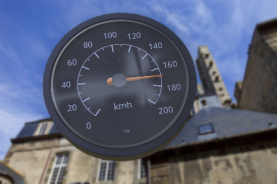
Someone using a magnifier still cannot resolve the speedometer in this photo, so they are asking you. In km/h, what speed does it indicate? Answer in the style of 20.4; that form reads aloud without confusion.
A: 170
